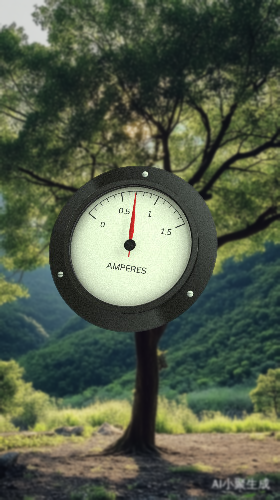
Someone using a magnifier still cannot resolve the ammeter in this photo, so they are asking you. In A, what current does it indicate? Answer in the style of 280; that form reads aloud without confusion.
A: 0.7
